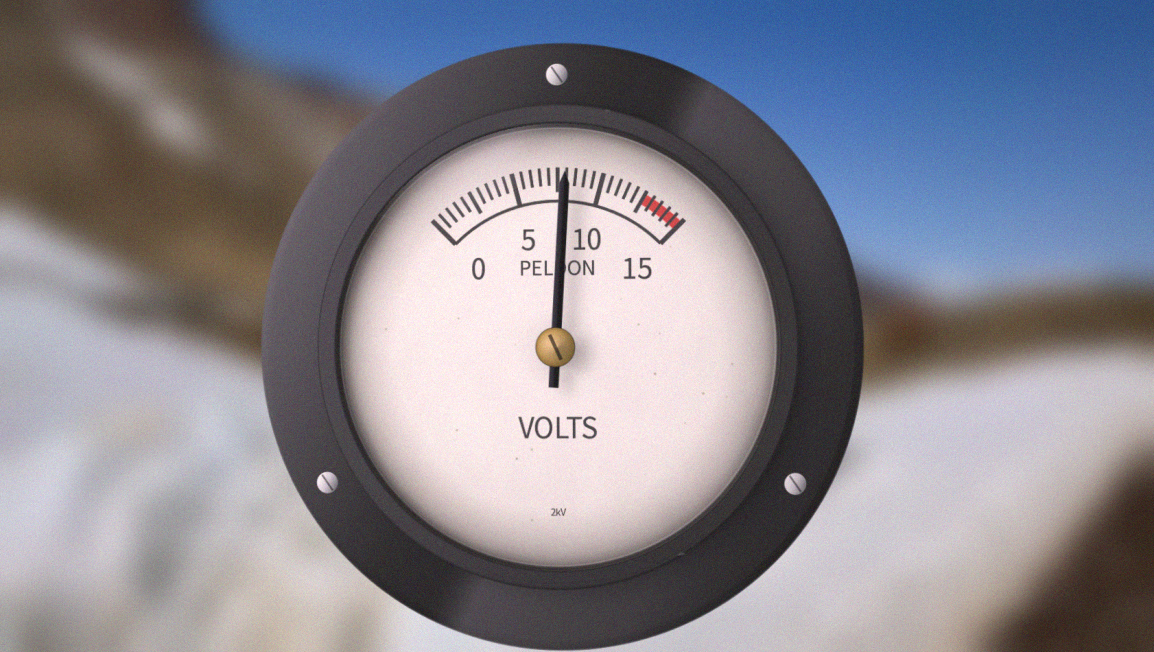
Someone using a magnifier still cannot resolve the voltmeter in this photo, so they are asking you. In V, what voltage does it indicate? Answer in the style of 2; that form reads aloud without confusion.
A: 8
